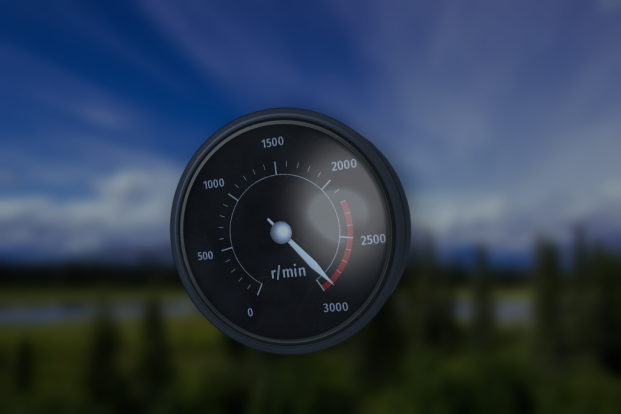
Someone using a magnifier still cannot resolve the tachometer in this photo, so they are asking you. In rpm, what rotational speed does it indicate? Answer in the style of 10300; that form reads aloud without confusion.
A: 2900
